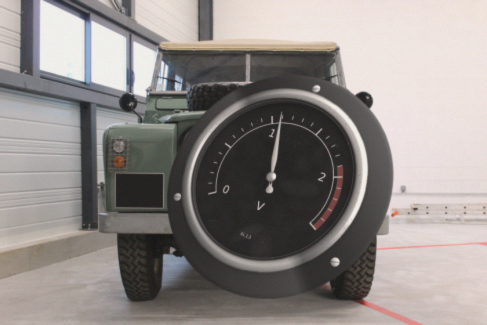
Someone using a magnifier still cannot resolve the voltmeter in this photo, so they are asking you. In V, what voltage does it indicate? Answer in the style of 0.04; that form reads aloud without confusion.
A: 1.1
